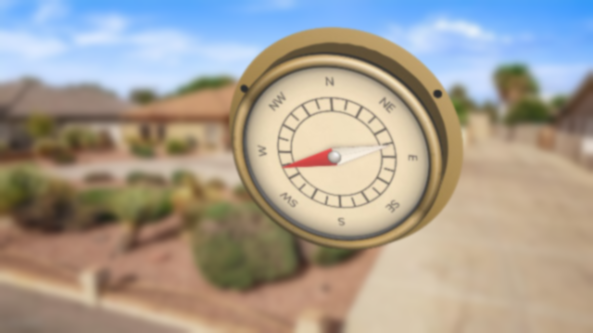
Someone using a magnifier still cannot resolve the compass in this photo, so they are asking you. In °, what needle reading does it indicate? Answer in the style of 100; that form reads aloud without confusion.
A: 255
